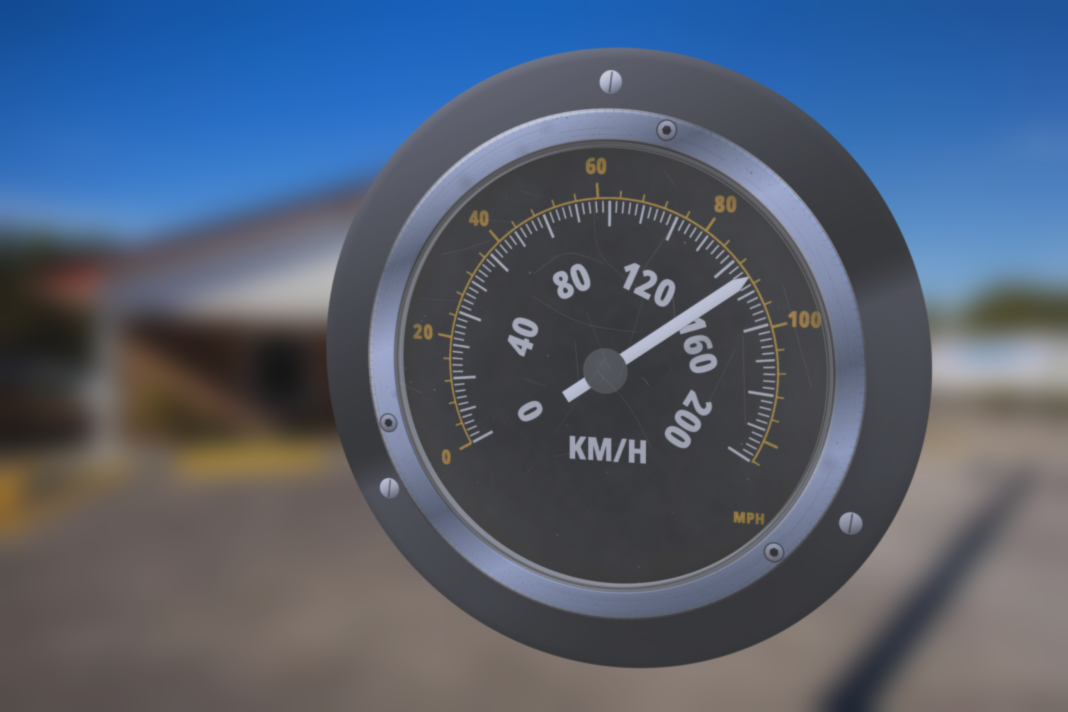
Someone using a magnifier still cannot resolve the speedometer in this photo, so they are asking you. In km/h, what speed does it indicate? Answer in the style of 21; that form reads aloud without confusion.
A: 146
